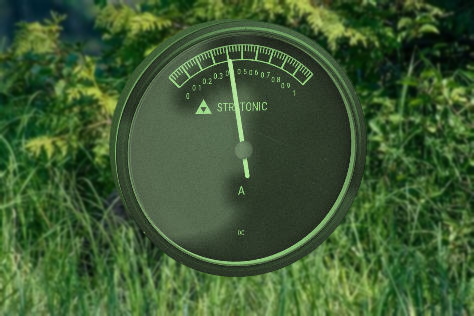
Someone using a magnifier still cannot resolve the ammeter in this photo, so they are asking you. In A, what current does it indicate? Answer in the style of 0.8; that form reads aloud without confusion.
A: 0.4
